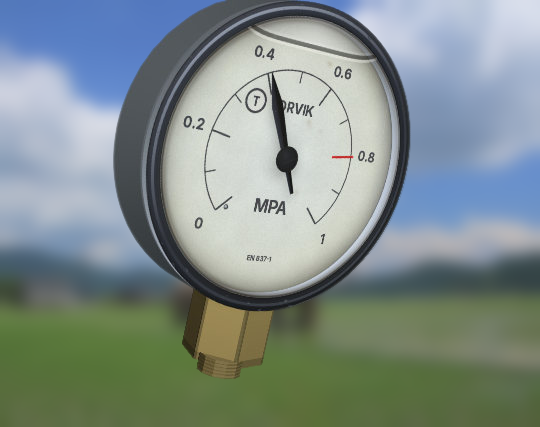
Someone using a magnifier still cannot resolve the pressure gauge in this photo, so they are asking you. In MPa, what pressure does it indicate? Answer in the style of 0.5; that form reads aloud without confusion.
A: 0.4
